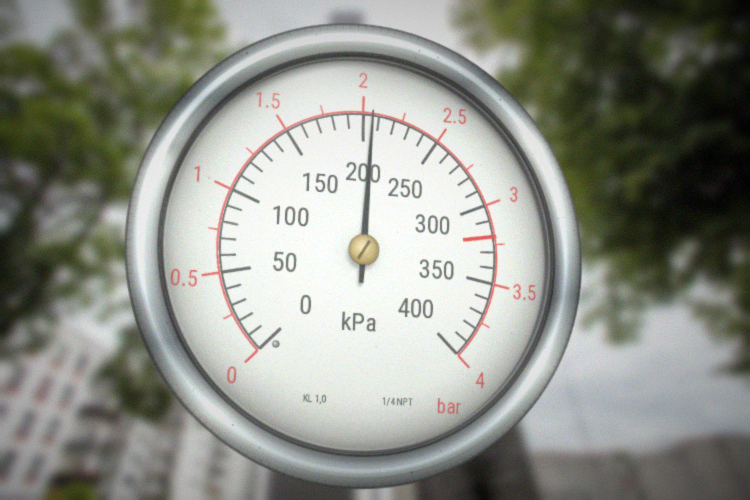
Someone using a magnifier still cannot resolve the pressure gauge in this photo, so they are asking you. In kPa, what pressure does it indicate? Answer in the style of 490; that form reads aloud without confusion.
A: 205
